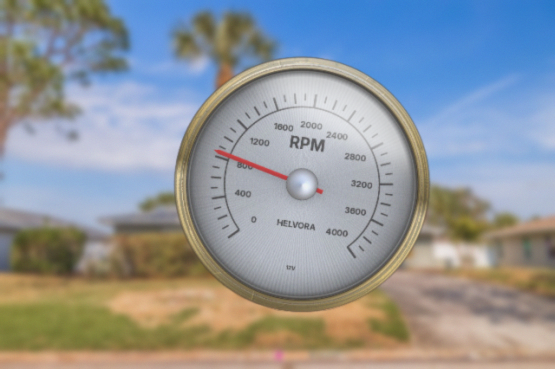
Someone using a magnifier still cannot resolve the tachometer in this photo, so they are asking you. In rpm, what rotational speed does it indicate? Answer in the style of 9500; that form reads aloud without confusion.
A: 850
